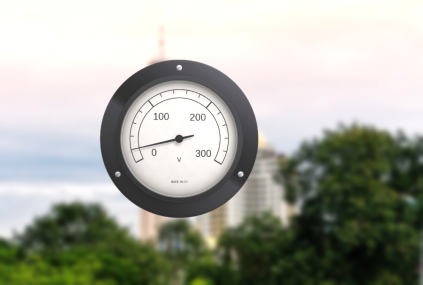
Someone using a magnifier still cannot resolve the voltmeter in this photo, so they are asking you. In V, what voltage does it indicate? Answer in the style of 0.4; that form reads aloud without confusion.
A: 20
